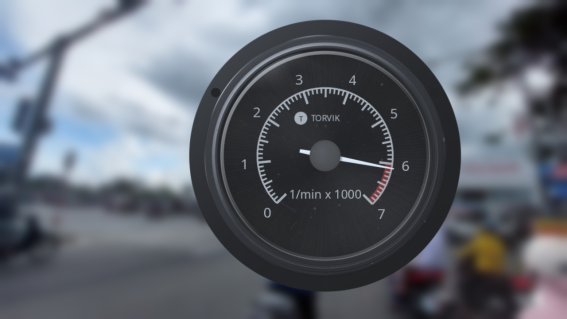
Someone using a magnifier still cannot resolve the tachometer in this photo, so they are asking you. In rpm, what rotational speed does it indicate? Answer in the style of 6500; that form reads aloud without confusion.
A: 6100
